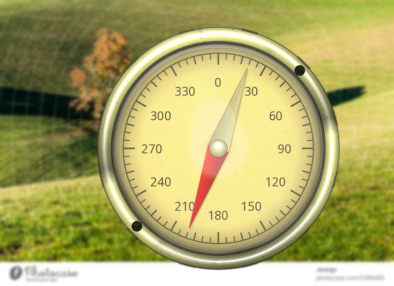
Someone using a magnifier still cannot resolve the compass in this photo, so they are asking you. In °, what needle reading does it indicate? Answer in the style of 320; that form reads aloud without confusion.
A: 200
